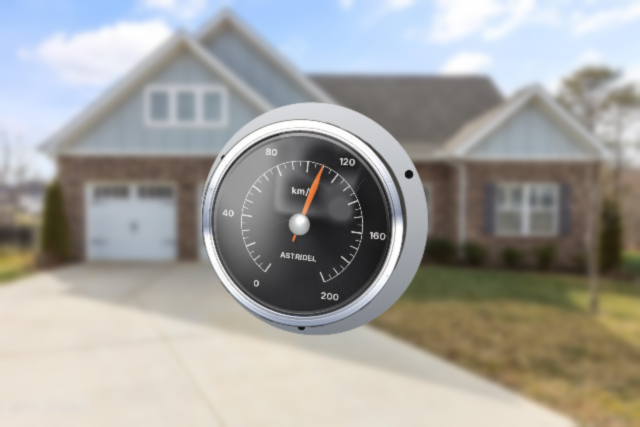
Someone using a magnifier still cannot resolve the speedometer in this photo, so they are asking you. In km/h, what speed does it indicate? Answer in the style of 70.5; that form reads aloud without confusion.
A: 110
